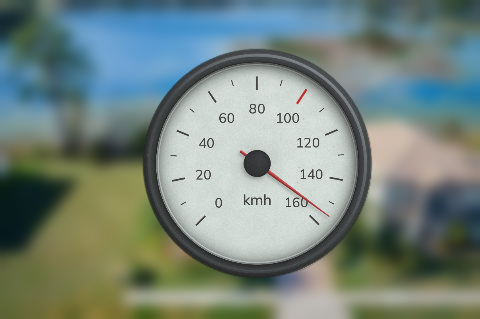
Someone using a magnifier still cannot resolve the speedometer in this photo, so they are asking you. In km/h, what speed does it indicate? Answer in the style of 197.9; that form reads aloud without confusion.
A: 155
